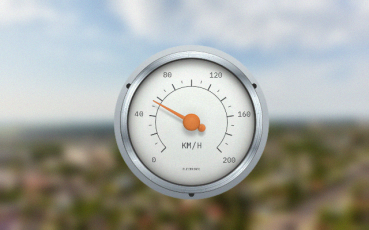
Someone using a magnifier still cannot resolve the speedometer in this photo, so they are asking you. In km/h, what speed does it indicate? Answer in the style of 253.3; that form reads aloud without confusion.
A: 55
